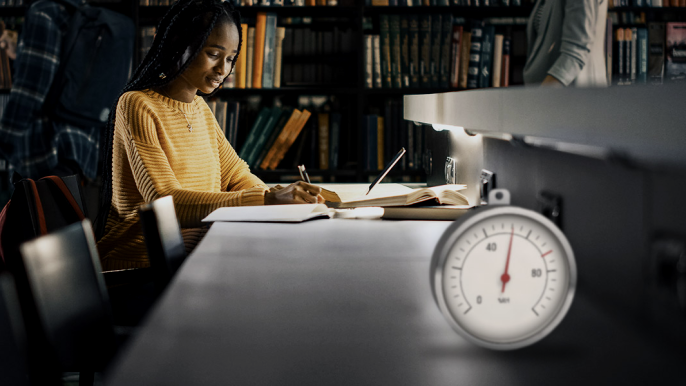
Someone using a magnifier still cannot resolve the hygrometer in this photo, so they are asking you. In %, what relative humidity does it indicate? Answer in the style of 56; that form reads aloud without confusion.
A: 52
